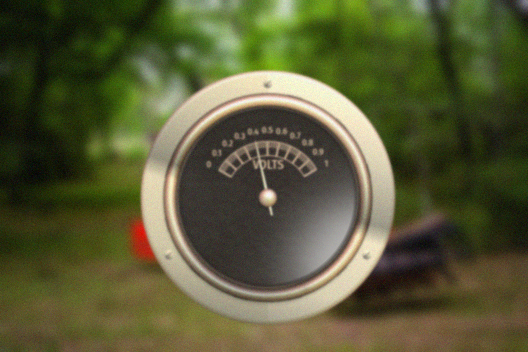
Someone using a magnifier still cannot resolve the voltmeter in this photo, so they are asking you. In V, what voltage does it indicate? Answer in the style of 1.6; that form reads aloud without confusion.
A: 0.4
